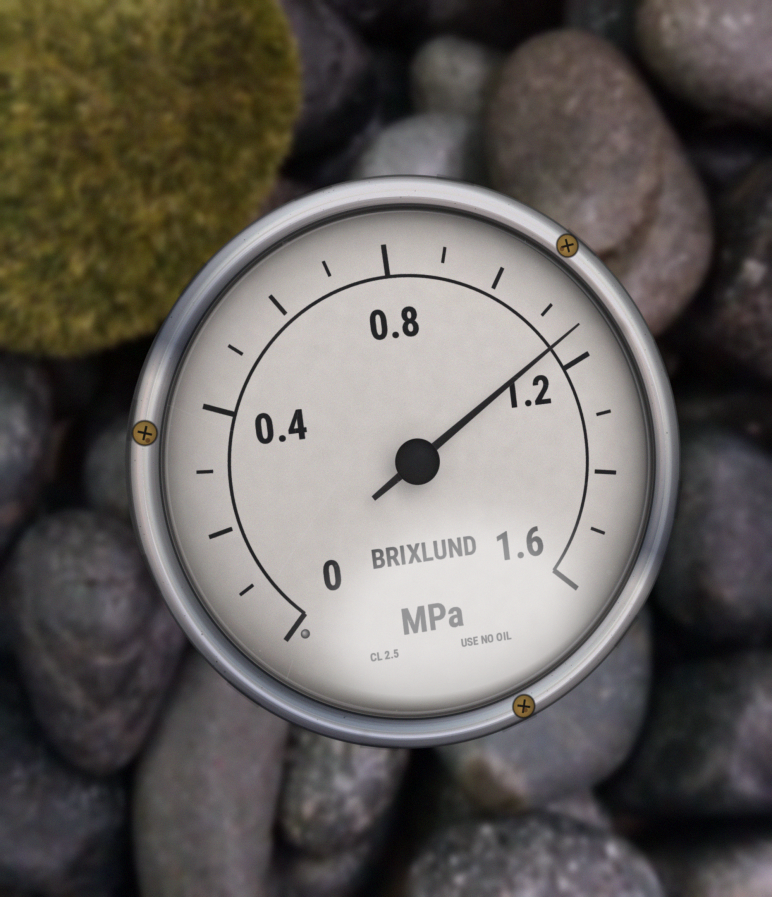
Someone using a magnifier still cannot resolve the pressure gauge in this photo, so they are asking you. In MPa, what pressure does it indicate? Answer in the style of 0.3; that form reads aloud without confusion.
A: 1.15
